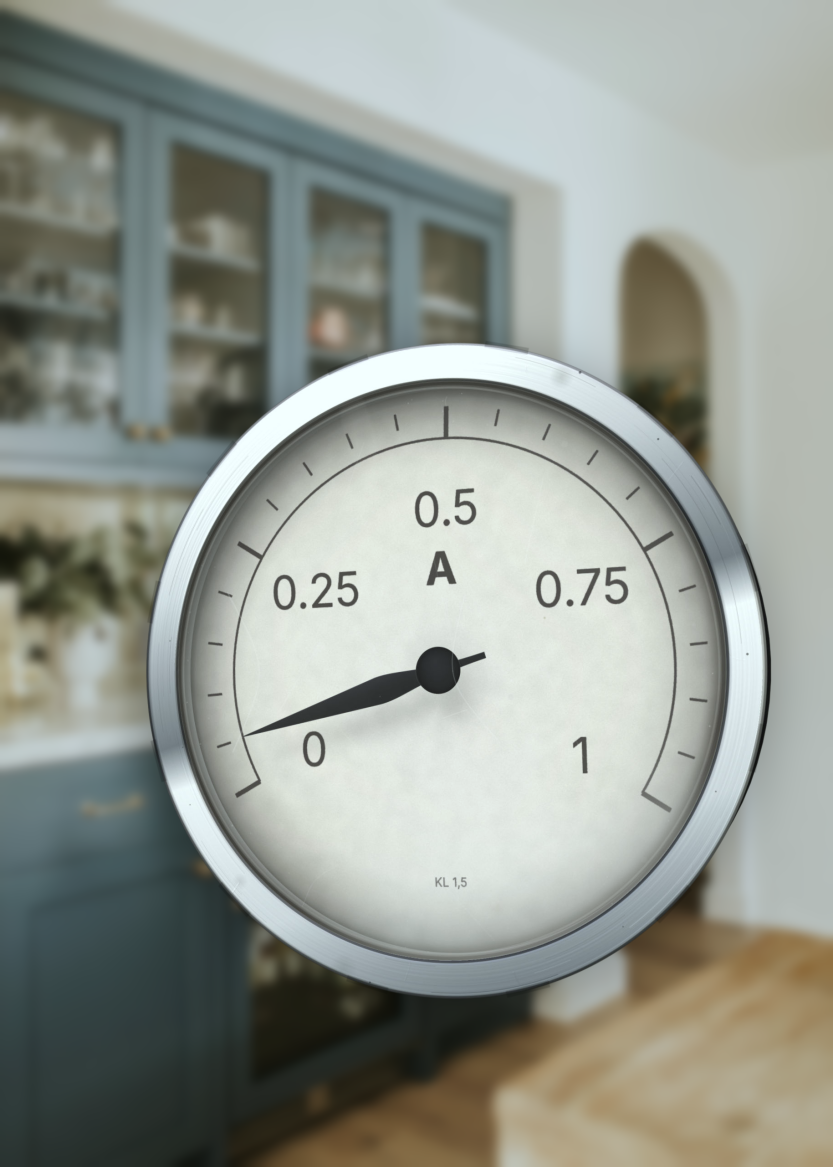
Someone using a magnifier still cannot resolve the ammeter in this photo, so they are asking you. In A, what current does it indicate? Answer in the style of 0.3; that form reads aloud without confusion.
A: 0.05
